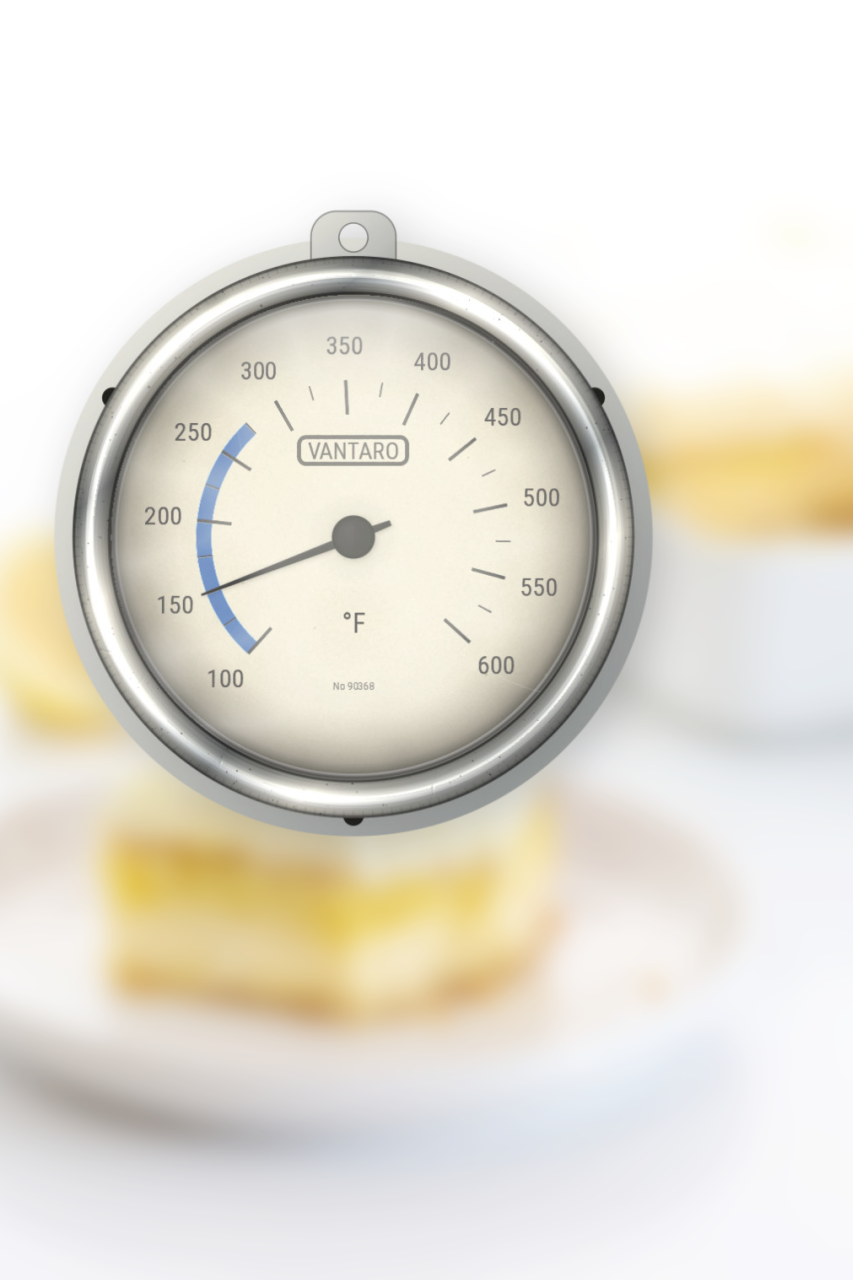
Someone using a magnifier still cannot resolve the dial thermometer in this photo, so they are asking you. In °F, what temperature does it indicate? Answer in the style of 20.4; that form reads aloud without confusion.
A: 150
